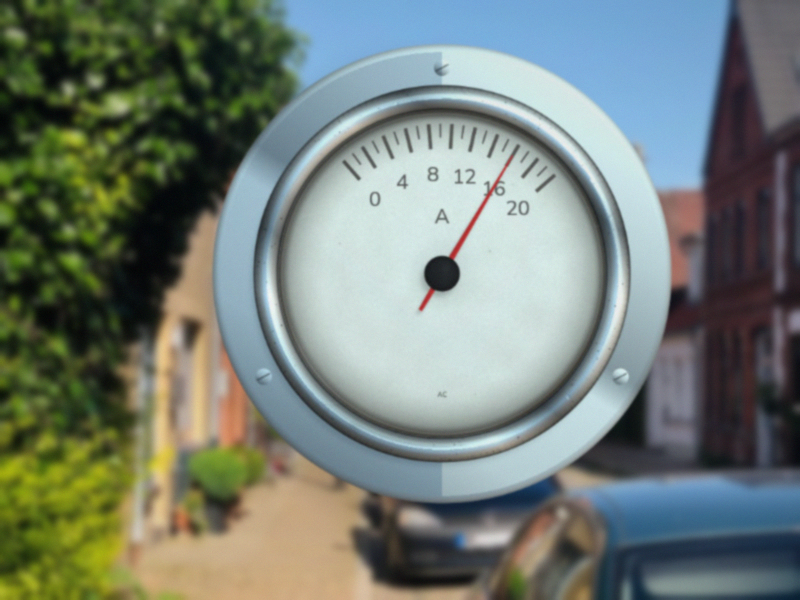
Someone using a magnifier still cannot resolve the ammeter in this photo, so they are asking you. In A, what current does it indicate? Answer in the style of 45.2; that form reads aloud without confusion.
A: 16
